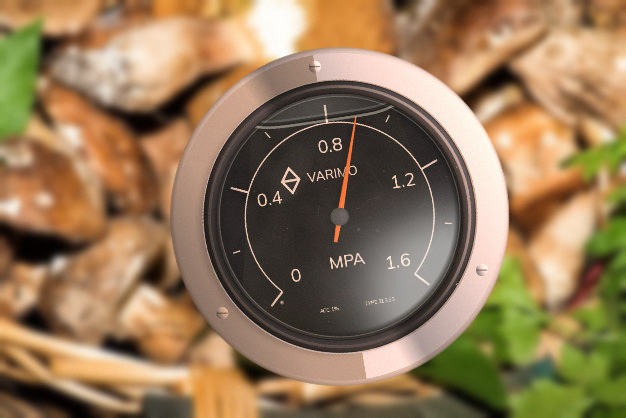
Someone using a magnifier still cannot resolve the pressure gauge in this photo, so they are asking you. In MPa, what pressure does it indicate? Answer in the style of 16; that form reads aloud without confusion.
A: 0.9
